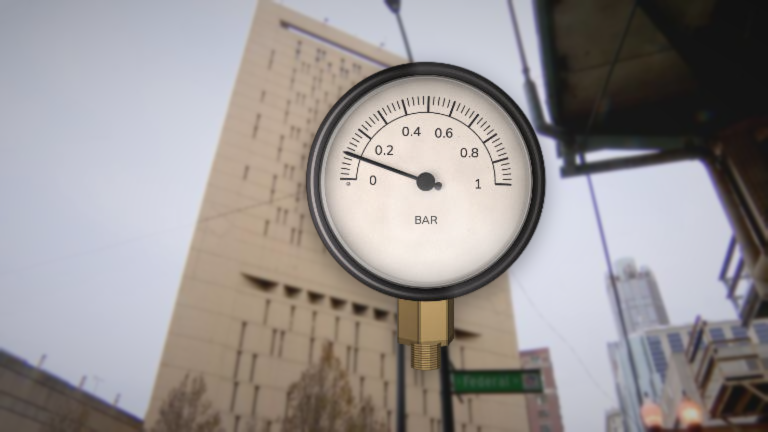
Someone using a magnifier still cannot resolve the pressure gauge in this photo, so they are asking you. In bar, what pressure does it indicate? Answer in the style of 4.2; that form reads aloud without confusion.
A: 0.1
